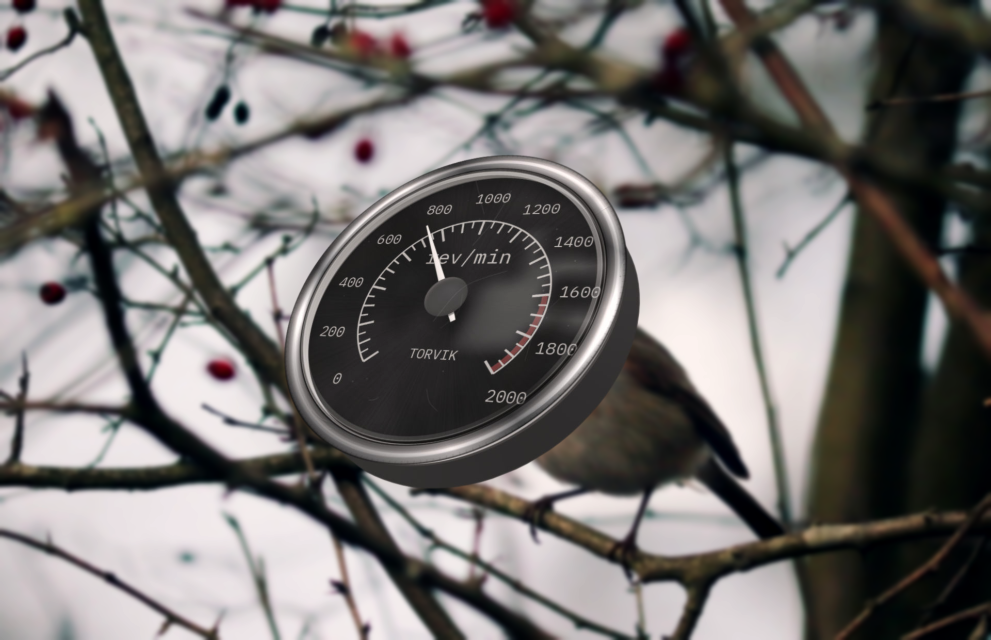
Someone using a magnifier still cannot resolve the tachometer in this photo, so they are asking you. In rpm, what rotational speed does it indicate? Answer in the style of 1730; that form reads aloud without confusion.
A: 750
